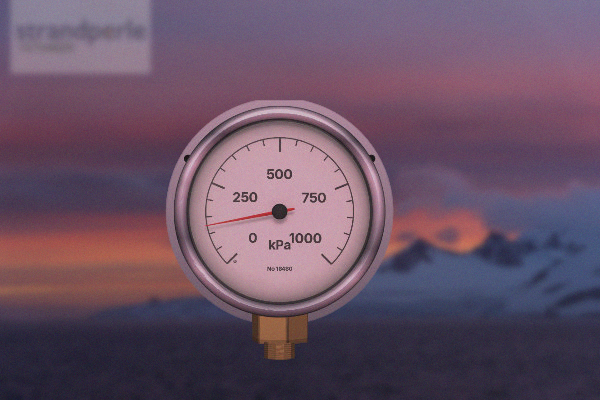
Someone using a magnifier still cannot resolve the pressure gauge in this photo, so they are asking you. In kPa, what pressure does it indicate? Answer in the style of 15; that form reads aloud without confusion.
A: 125
